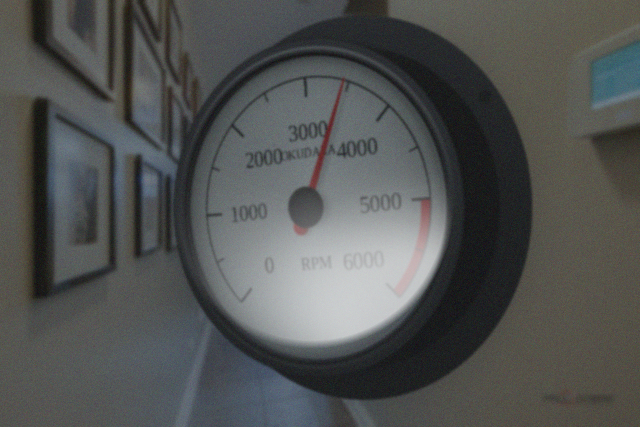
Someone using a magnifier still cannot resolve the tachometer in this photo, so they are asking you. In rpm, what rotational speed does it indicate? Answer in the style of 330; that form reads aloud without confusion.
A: 3500
